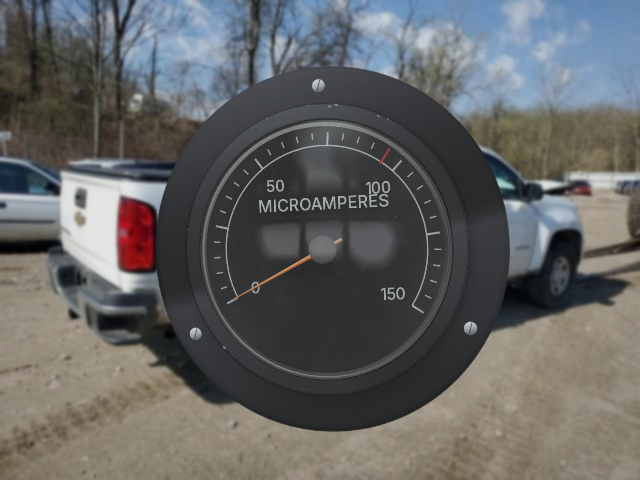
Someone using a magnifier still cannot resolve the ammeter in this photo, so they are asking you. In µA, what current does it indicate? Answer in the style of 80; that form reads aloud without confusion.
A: 0
